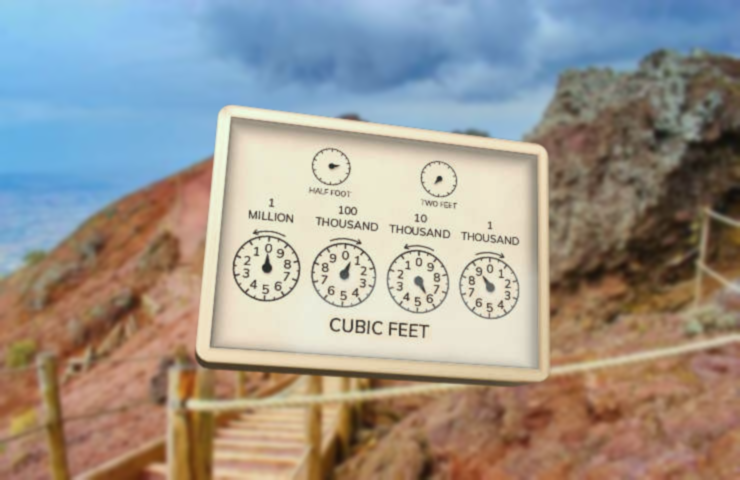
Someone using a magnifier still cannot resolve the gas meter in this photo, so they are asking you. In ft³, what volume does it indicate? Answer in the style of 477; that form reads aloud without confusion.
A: 5900
